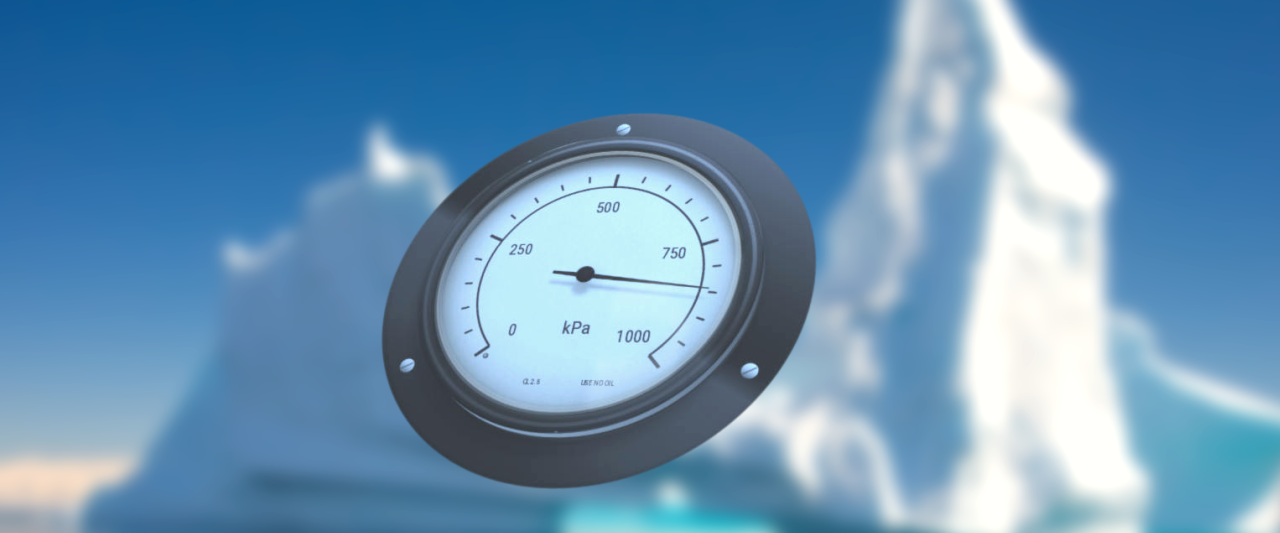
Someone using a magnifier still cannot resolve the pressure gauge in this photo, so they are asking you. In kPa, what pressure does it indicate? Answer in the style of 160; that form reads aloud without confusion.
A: 850
